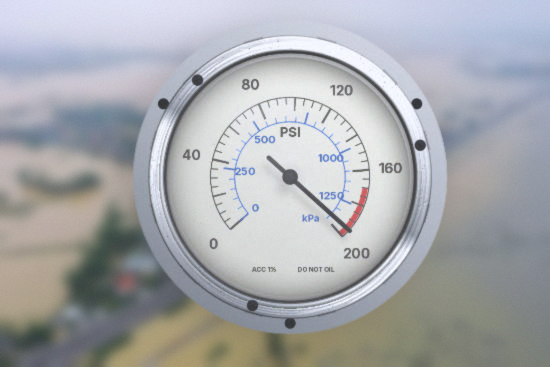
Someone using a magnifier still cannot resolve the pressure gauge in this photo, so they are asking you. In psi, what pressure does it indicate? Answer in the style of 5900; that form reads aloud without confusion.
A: 195
